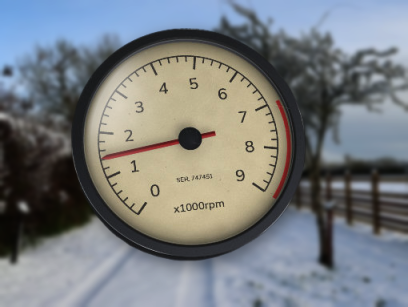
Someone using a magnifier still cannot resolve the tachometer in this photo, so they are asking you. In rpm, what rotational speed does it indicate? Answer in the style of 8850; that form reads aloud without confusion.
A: 1400
